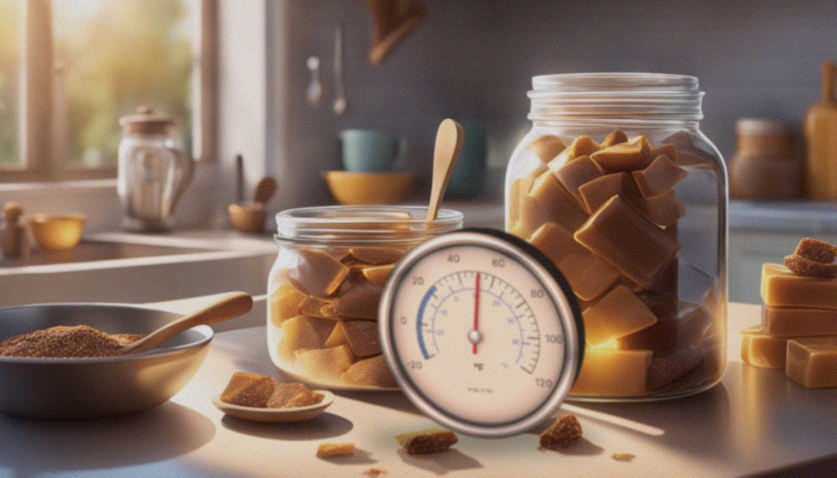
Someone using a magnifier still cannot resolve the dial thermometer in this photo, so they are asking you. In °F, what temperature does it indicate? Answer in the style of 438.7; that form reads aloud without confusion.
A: 52
